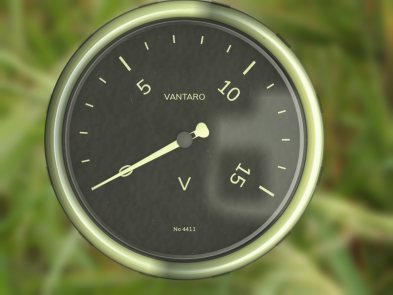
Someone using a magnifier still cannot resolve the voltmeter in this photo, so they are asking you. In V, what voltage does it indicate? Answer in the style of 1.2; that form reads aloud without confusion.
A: 0
